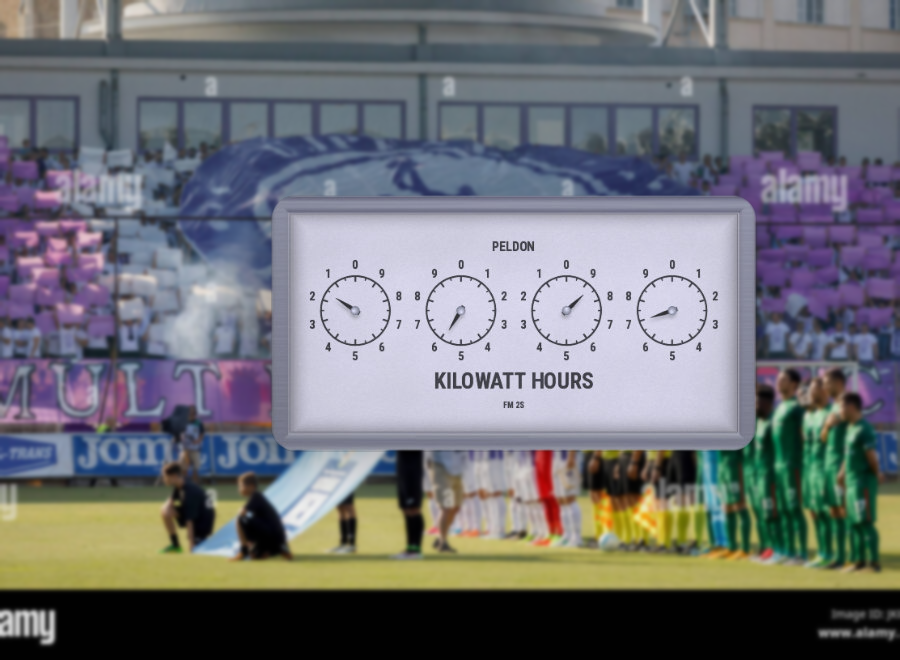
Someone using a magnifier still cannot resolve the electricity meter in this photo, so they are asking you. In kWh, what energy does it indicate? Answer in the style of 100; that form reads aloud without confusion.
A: 1587
